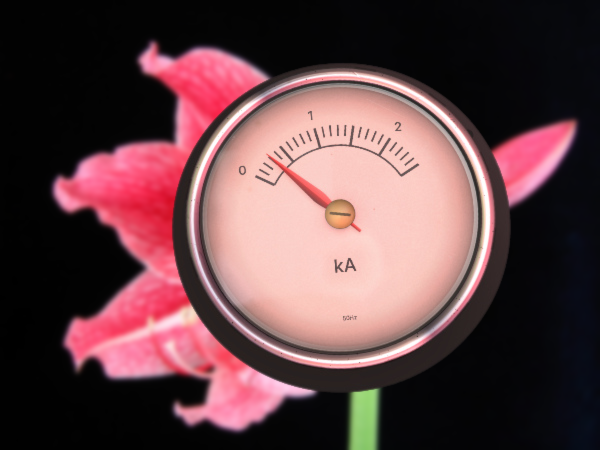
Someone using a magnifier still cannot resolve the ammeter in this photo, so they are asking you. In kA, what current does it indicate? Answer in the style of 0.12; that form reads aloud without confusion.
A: 0.3
